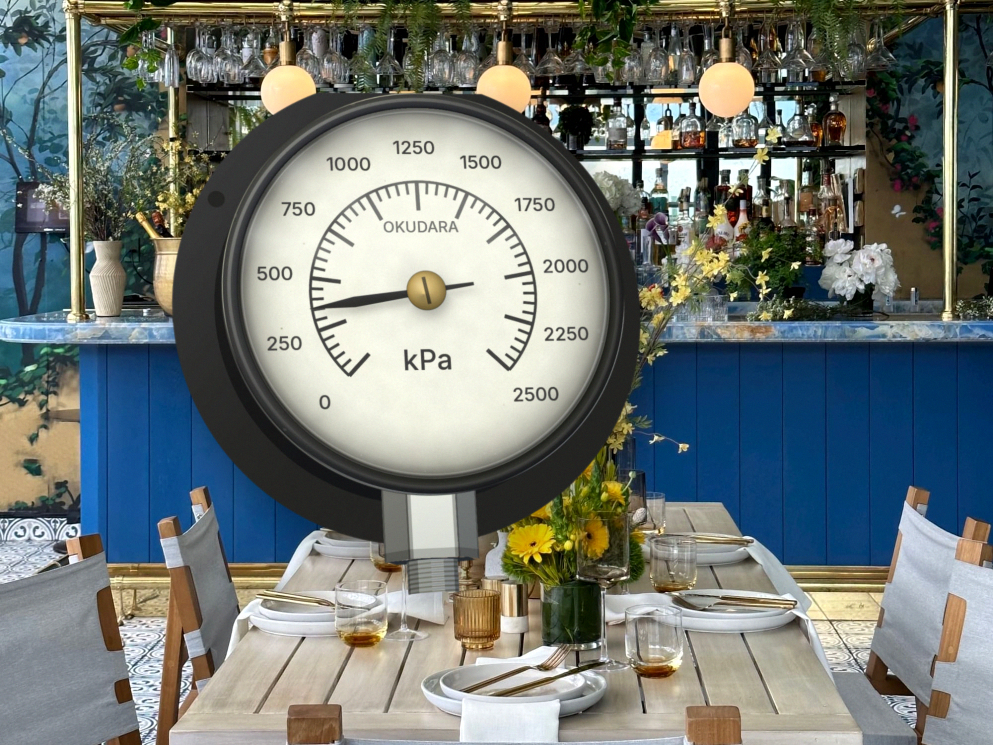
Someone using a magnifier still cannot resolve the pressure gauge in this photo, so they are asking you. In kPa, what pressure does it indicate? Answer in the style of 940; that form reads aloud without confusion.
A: 350
